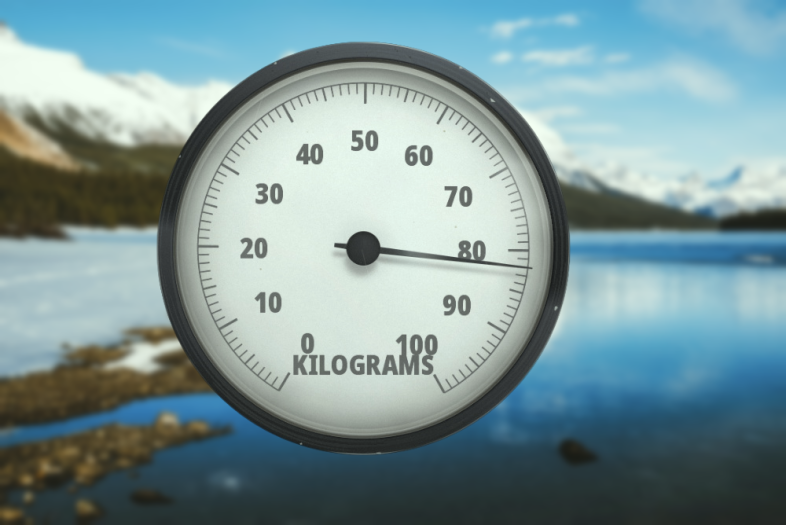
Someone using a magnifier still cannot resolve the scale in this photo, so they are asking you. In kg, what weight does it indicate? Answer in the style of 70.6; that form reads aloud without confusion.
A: 82
